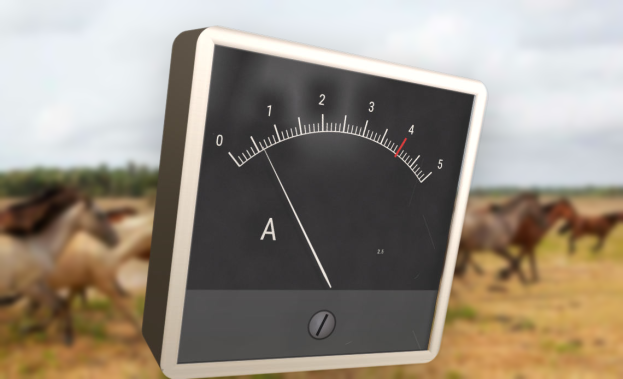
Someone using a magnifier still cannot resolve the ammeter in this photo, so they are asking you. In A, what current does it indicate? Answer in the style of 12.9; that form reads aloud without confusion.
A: 0.6
